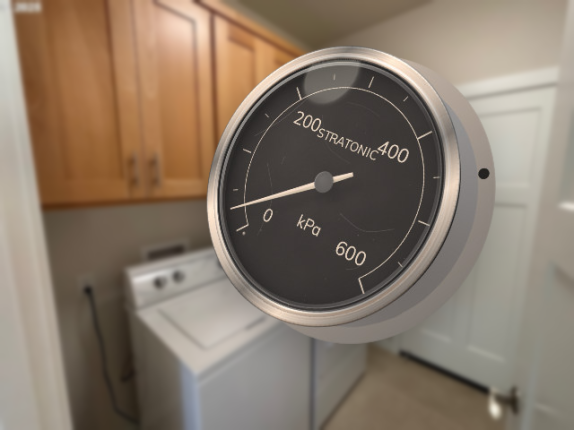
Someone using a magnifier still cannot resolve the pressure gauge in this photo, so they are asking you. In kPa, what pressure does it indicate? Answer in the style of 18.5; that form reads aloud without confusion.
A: 25
